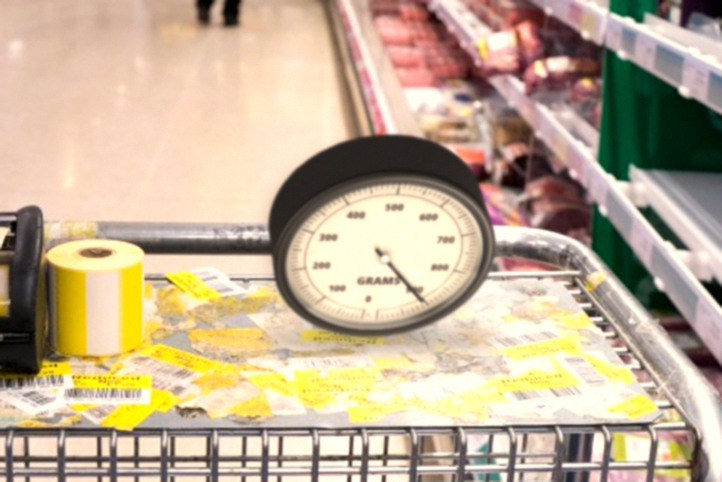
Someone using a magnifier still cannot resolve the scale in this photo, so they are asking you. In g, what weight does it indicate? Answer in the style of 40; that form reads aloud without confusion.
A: 900
